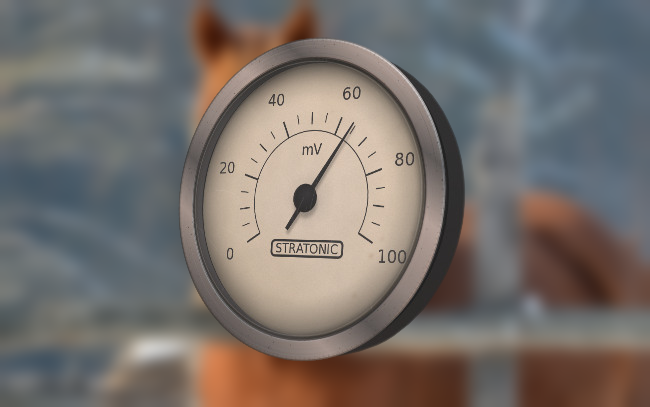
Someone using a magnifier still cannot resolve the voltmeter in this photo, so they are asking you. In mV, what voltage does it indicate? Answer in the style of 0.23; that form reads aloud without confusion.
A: 65
